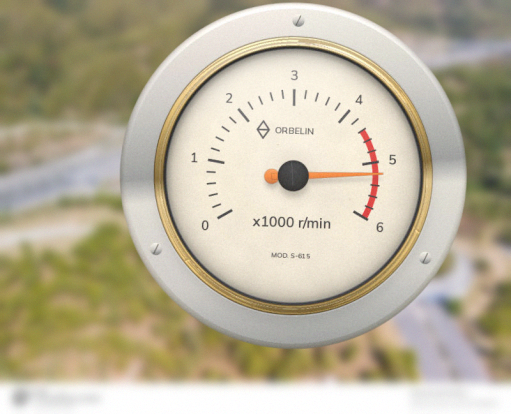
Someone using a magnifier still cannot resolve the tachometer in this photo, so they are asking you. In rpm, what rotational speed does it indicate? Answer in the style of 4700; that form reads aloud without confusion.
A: 5200
